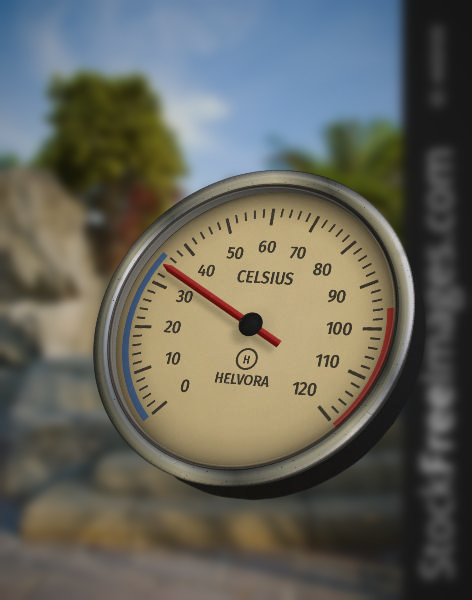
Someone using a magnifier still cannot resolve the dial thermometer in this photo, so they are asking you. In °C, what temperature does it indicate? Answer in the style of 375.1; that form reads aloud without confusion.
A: 34
